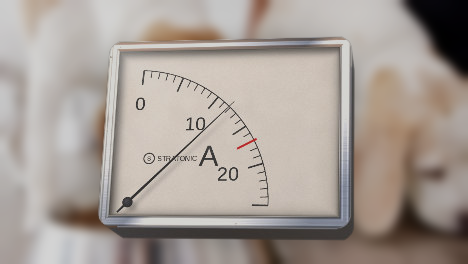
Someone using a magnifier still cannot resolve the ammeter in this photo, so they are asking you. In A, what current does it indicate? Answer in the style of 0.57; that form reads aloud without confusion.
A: 12
